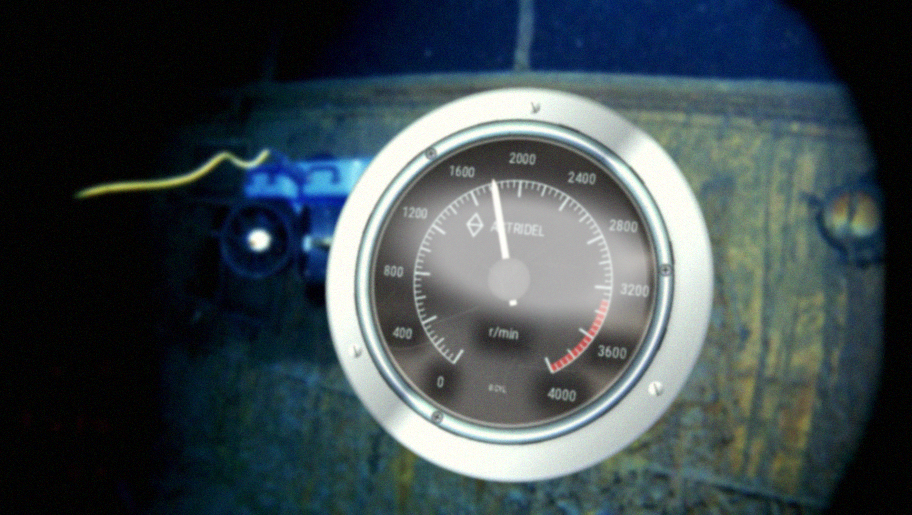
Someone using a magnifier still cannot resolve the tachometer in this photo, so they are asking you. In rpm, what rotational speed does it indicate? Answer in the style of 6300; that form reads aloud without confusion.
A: 1800
